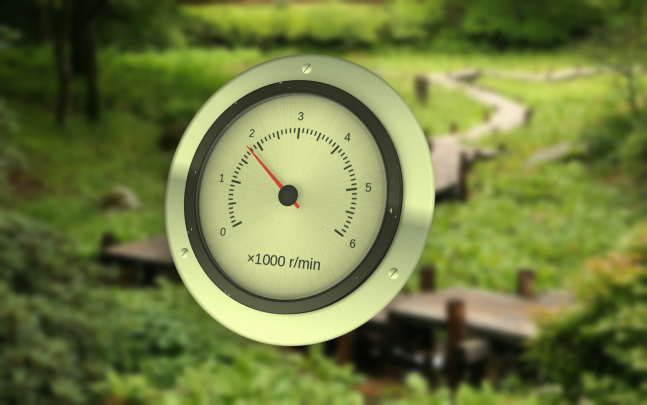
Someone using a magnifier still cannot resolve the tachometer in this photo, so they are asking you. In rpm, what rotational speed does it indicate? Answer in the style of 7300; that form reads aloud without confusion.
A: 1800
